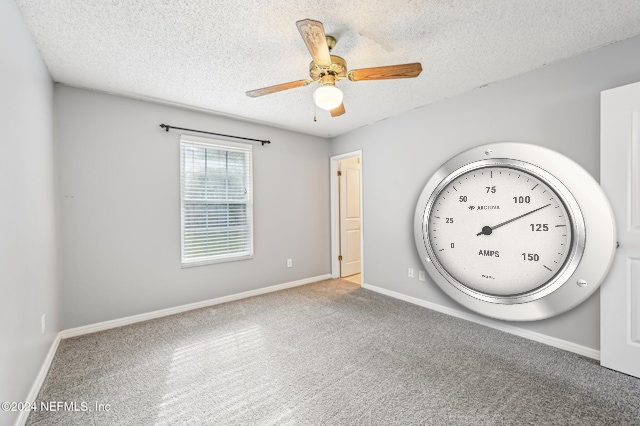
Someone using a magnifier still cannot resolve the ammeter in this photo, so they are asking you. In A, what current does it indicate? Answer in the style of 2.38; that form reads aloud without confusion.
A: 112.5
